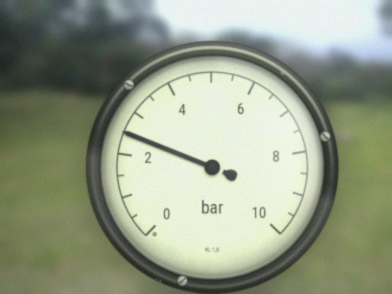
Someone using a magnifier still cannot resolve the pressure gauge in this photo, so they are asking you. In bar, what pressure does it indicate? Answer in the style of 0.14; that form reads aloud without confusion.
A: 2.5
